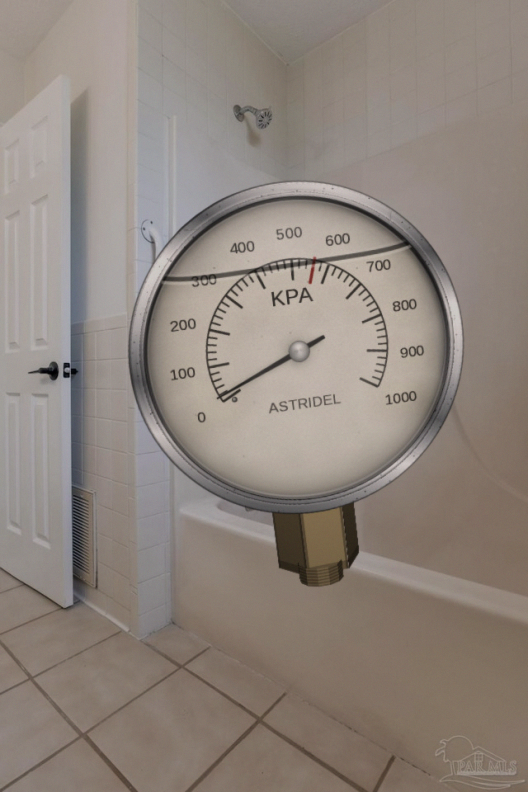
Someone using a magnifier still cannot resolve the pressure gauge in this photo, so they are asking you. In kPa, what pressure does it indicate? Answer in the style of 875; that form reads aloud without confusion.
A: 20
